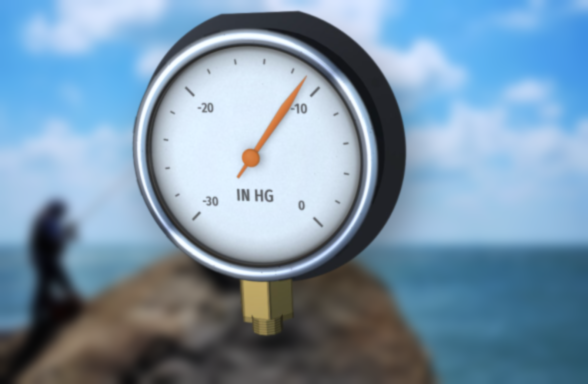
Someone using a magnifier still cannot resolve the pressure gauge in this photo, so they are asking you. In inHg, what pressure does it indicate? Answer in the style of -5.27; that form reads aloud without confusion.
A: -11
